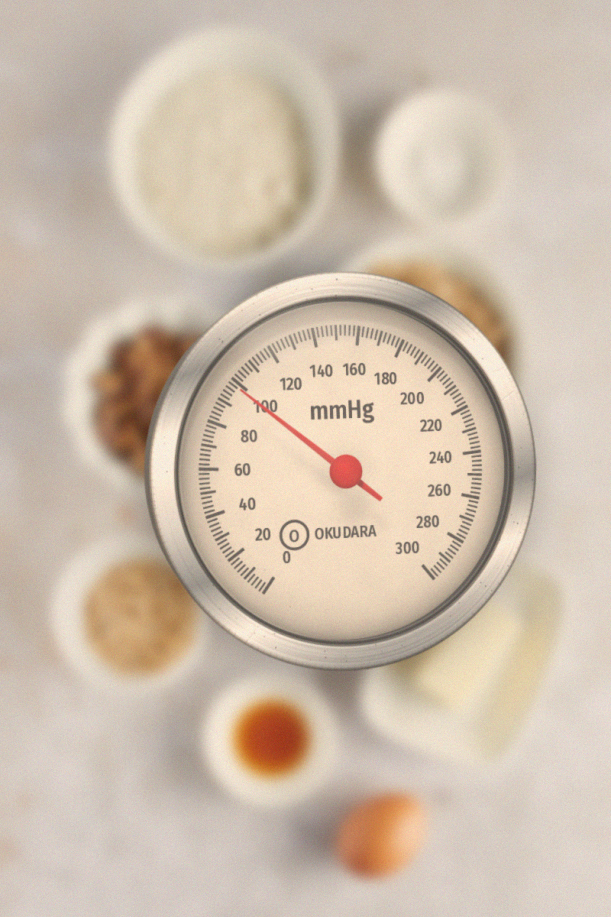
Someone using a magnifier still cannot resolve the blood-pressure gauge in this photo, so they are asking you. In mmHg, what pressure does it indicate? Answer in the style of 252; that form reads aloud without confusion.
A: 98
